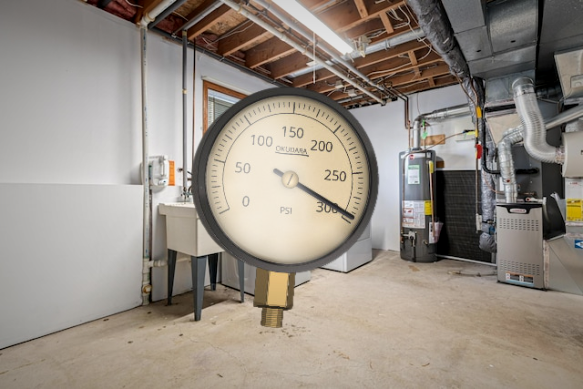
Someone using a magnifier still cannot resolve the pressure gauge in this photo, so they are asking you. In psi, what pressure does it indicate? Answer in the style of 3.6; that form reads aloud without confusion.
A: 295
